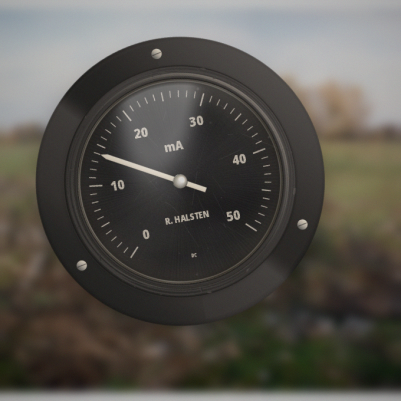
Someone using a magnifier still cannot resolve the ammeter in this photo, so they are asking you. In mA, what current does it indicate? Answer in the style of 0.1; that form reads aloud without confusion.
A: 14
